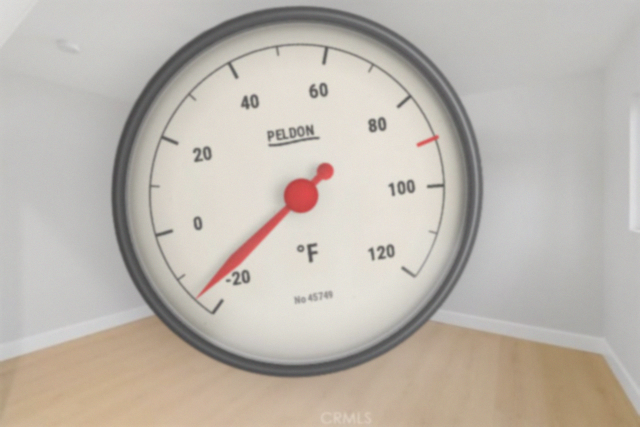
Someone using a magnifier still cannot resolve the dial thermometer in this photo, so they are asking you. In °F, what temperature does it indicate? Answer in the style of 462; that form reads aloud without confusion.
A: -15
